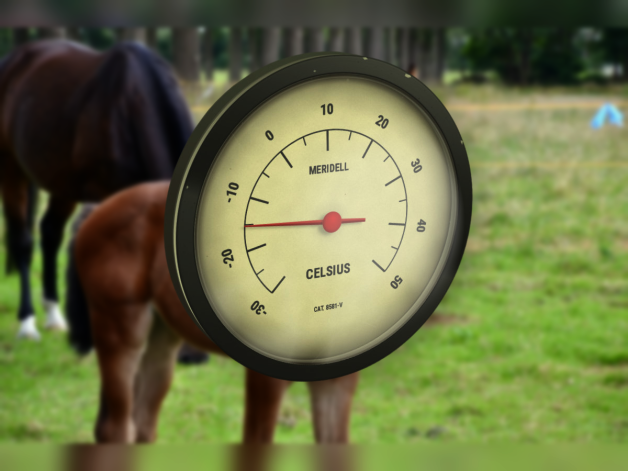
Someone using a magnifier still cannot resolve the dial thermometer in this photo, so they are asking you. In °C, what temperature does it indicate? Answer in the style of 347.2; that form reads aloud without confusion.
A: -15
